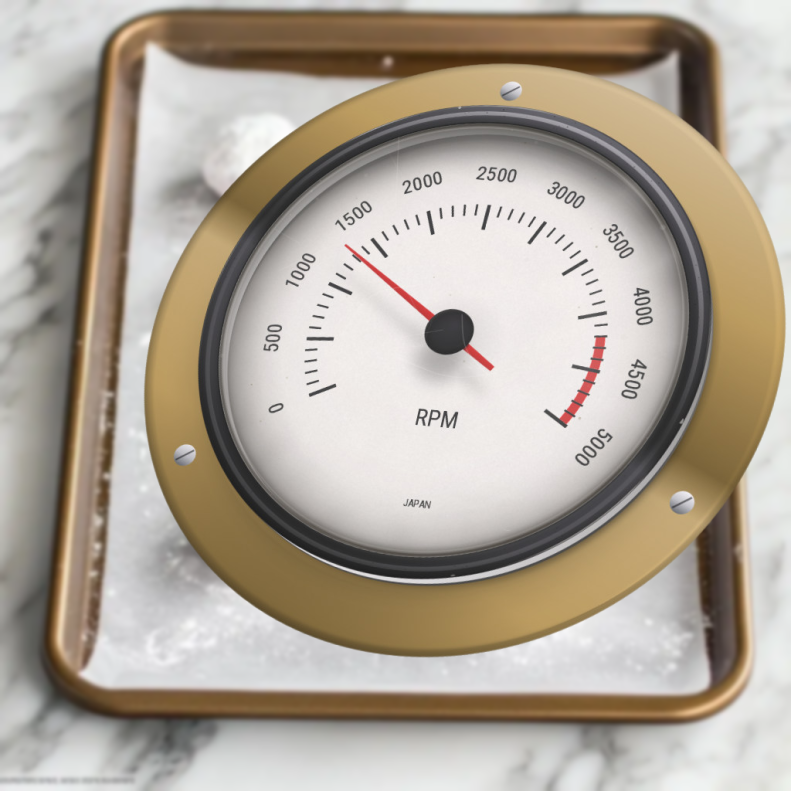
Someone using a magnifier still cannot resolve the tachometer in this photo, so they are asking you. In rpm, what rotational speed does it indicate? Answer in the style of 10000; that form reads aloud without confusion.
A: 1300
